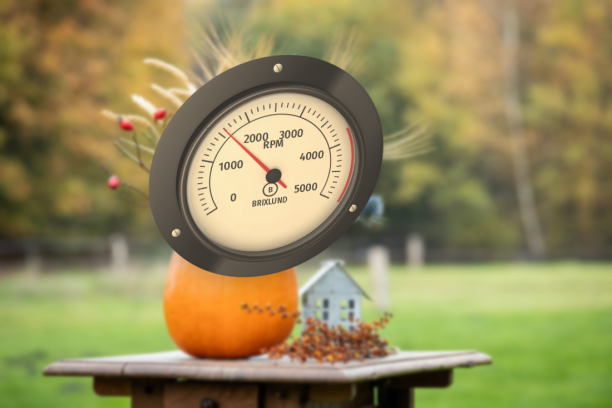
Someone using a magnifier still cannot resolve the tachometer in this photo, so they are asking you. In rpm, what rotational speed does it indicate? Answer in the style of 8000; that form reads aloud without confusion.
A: 1600
